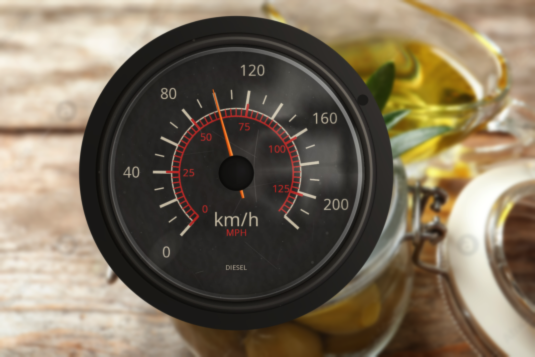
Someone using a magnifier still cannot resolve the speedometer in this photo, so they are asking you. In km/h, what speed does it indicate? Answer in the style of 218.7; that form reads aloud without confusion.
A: 100
